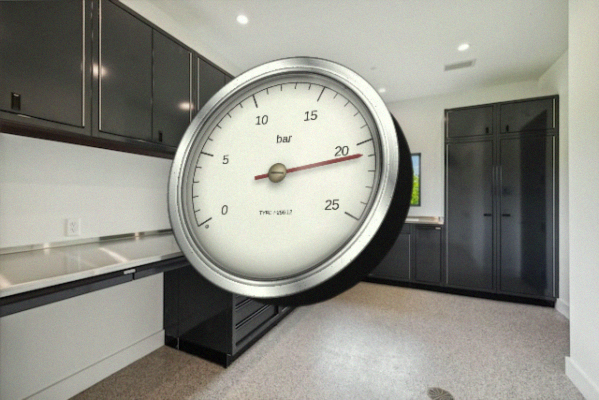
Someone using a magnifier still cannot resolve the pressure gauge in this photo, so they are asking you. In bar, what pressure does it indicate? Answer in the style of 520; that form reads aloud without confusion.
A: 21
